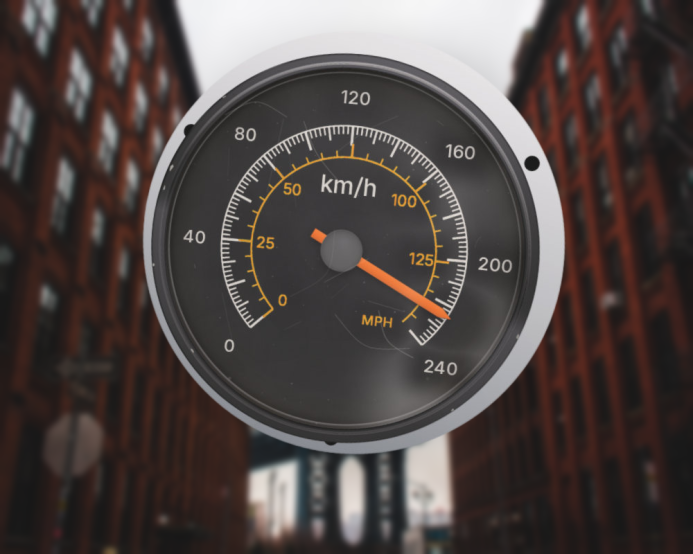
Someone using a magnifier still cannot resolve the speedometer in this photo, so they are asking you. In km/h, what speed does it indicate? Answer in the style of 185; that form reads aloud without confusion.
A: 224
